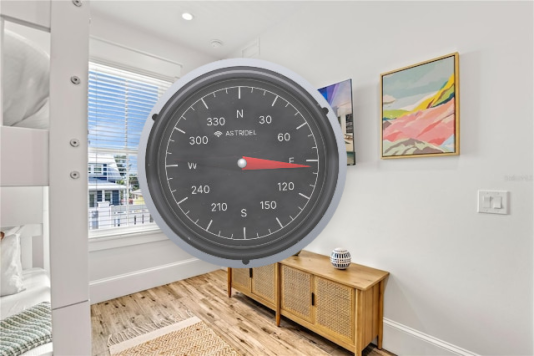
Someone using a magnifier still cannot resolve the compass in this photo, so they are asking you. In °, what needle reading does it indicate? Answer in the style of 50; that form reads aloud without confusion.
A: 95
